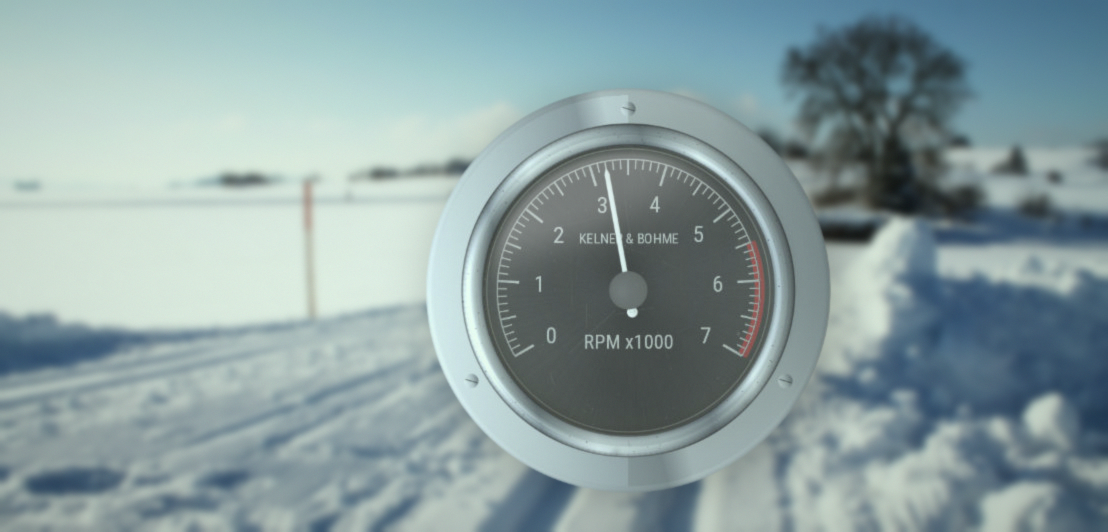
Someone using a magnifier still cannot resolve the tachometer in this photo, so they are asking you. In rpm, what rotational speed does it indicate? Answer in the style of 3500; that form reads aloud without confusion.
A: 3200
